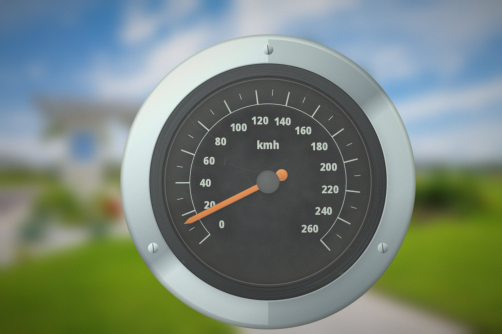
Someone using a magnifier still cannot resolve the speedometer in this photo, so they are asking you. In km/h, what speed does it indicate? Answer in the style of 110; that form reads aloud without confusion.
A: 15
